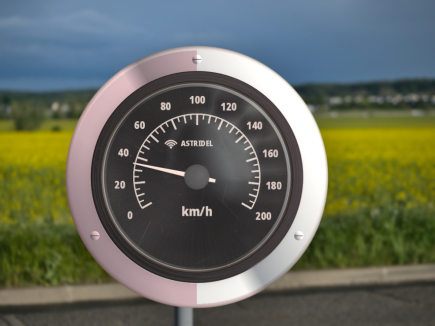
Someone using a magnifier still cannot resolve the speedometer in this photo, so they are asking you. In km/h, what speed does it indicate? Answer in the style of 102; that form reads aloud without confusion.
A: 35
